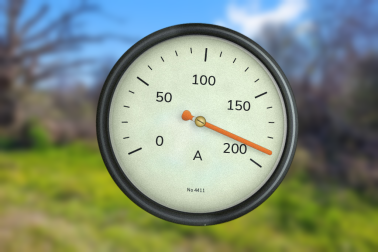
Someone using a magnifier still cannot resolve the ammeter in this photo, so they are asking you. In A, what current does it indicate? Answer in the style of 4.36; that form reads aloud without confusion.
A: 190
